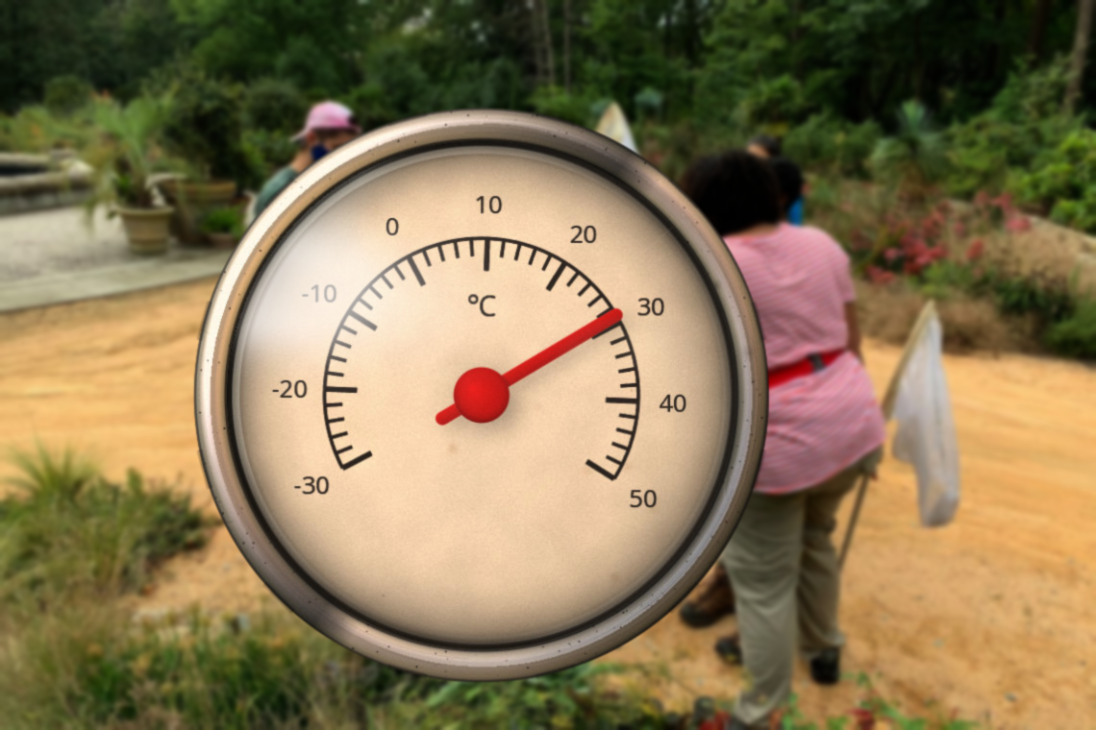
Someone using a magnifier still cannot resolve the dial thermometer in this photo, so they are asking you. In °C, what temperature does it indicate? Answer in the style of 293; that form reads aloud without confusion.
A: 29
